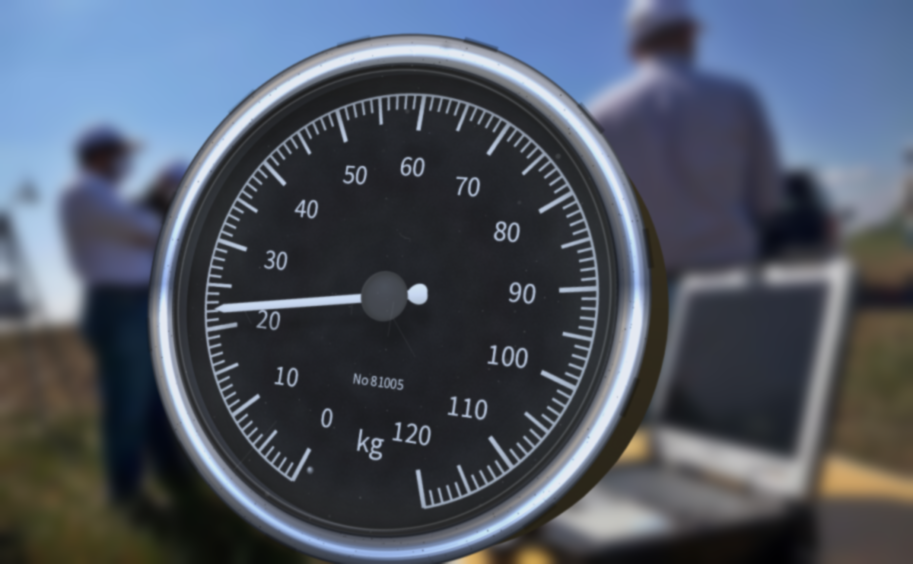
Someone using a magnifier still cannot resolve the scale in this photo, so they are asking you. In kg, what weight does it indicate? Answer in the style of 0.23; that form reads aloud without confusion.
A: 22
